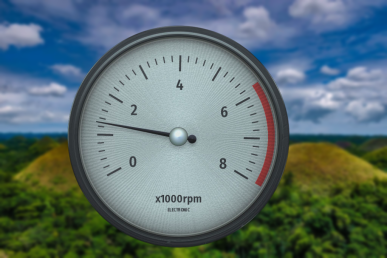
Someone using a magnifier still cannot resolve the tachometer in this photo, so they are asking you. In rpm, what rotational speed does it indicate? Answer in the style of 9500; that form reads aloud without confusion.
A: 1300
